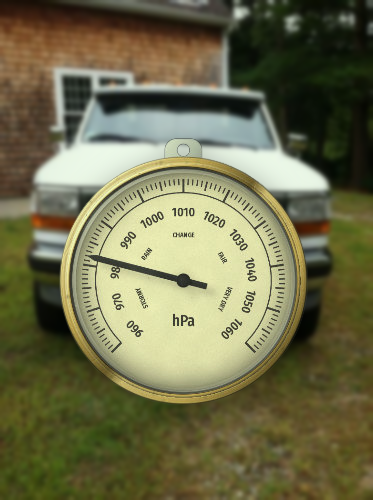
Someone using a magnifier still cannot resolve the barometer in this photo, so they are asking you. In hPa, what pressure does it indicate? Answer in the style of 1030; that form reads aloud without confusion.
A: 982
